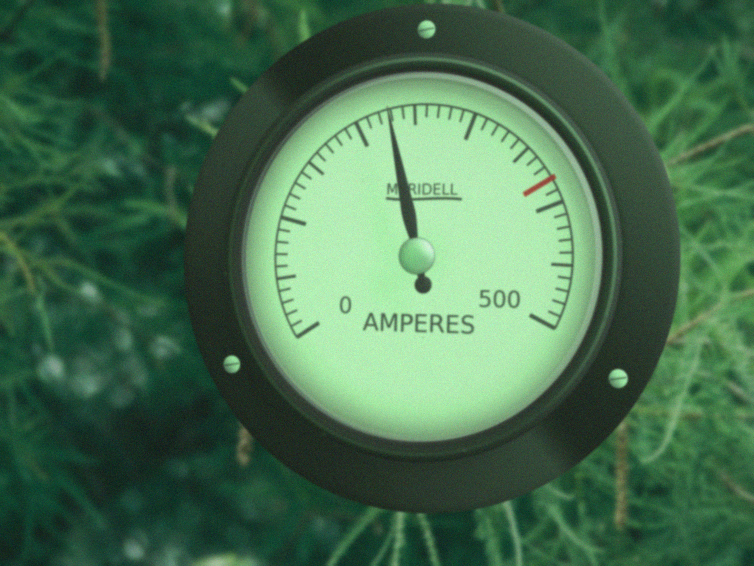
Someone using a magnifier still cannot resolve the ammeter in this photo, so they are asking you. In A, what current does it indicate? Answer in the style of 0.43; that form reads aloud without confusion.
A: 230
